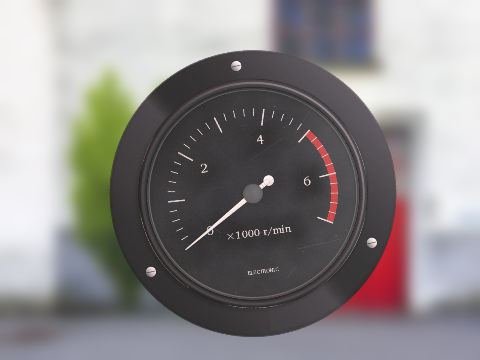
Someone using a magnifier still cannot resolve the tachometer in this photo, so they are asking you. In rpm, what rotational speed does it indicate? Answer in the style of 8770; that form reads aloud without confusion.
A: 0
